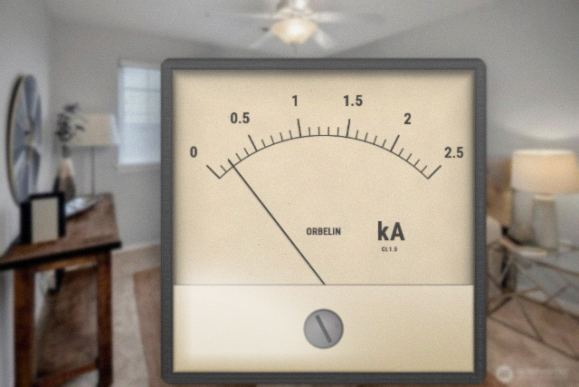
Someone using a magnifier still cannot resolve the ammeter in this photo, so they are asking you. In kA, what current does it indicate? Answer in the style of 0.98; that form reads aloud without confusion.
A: 0.2
